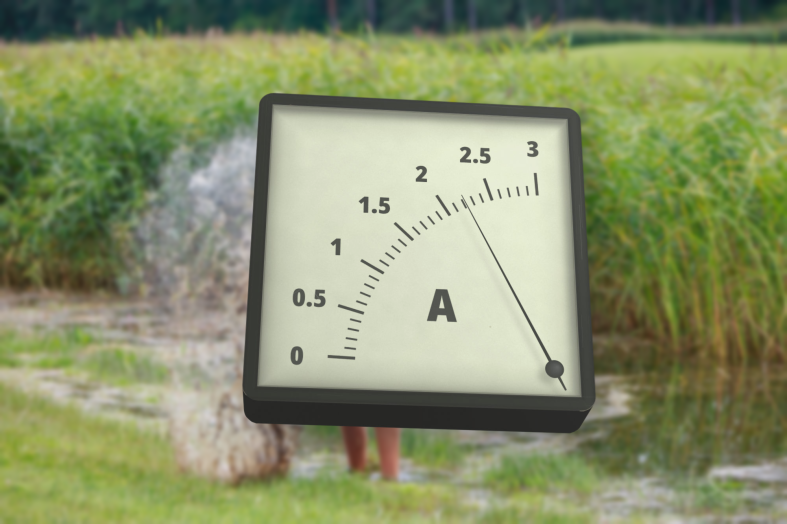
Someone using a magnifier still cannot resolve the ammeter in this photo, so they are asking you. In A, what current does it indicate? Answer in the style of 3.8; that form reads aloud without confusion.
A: 2.2
